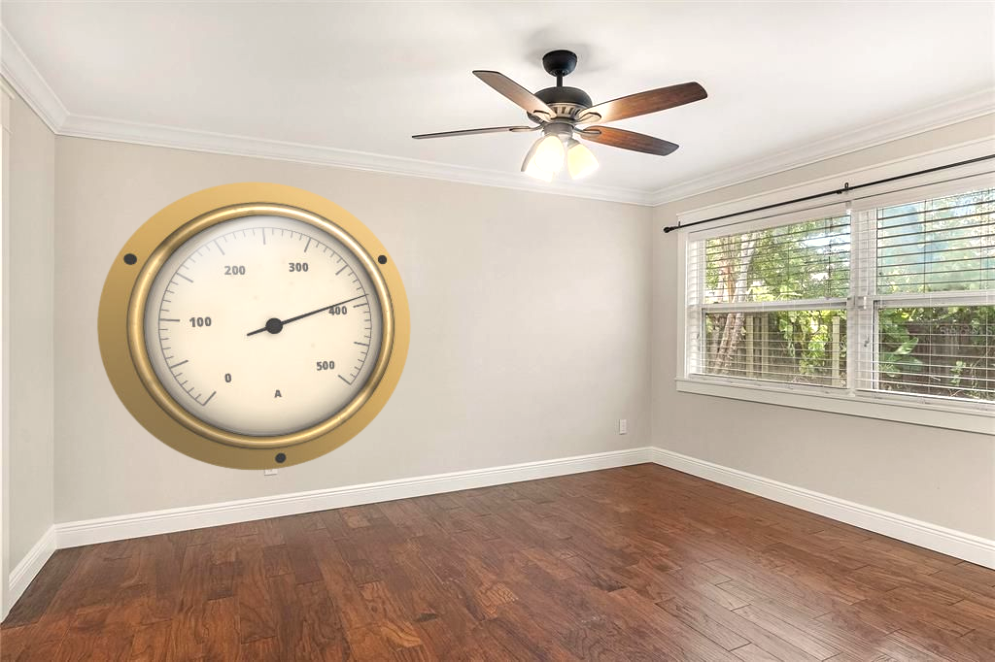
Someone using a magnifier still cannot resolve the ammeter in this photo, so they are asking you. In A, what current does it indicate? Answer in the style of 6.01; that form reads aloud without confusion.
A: 390
